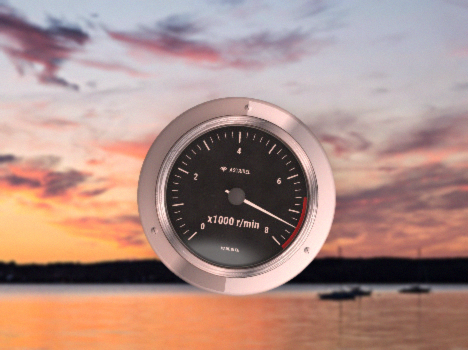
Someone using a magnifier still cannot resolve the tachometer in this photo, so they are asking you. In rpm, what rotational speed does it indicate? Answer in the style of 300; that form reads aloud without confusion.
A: 7400
